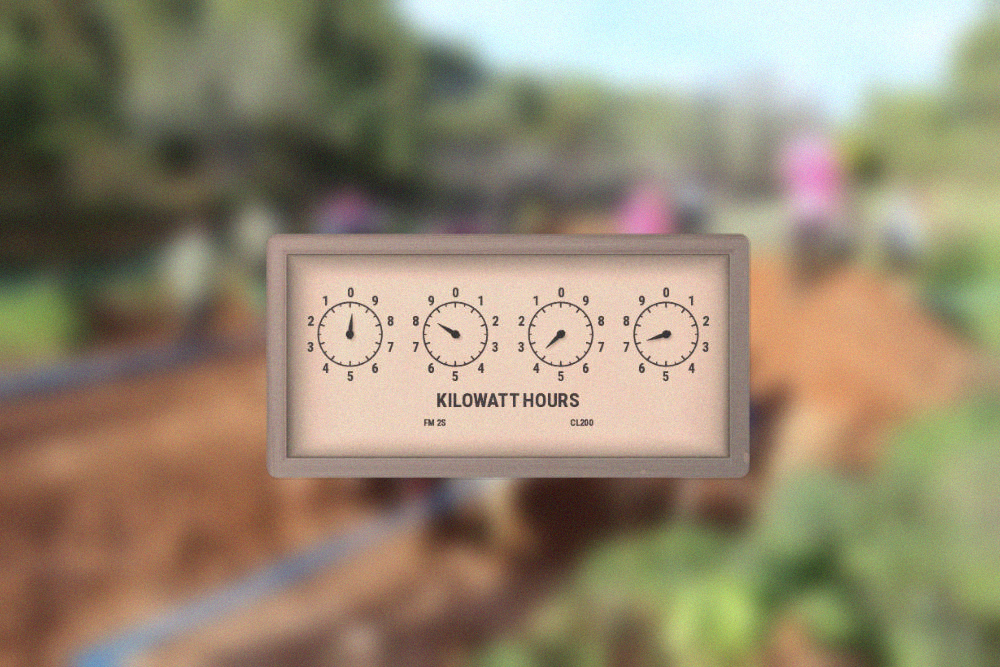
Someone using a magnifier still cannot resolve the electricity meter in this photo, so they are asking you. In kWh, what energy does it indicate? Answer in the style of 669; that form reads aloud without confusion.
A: 9837
